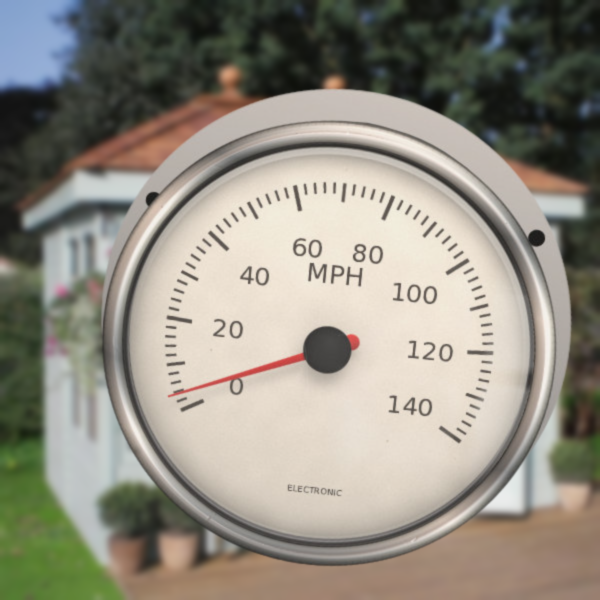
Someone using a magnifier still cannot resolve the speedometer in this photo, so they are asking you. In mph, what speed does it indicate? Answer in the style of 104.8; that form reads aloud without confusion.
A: 4
